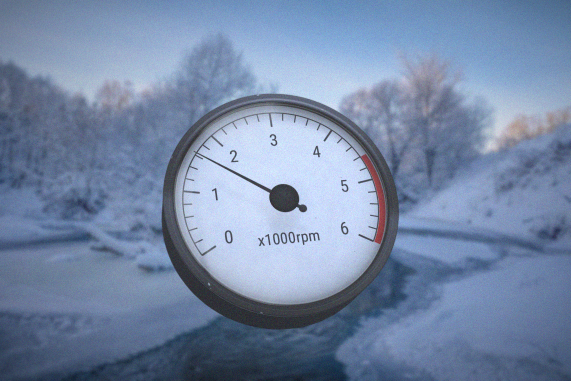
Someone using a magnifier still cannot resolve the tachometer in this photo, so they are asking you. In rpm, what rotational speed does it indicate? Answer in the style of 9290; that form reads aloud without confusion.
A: 1600
